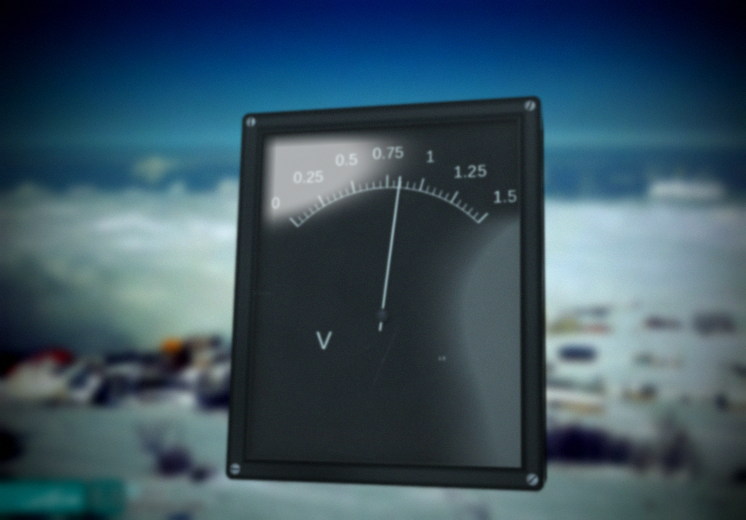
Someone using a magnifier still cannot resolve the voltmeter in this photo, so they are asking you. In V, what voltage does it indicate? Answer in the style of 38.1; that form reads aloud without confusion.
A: 0.85
